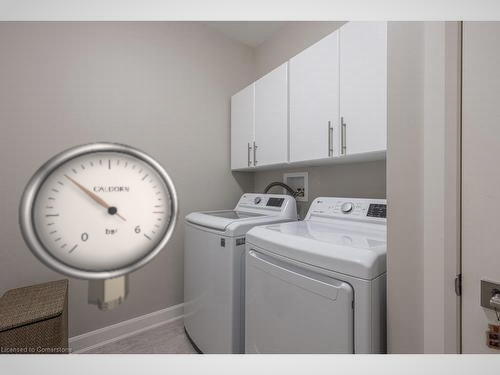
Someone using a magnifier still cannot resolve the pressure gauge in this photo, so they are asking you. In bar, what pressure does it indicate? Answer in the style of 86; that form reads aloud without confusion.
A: 2
